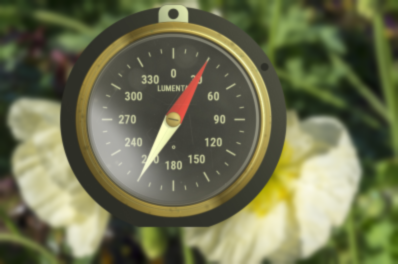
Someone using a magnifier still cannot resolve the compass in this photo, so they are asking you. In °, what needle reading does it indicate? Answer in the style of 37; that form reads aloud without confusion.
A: 30
